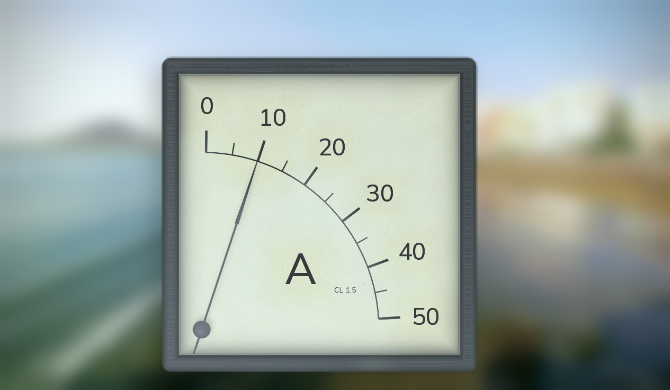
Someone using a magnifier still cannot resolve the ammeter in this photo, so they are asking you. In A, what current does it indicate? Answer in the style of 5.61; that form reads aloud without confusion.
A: 10
